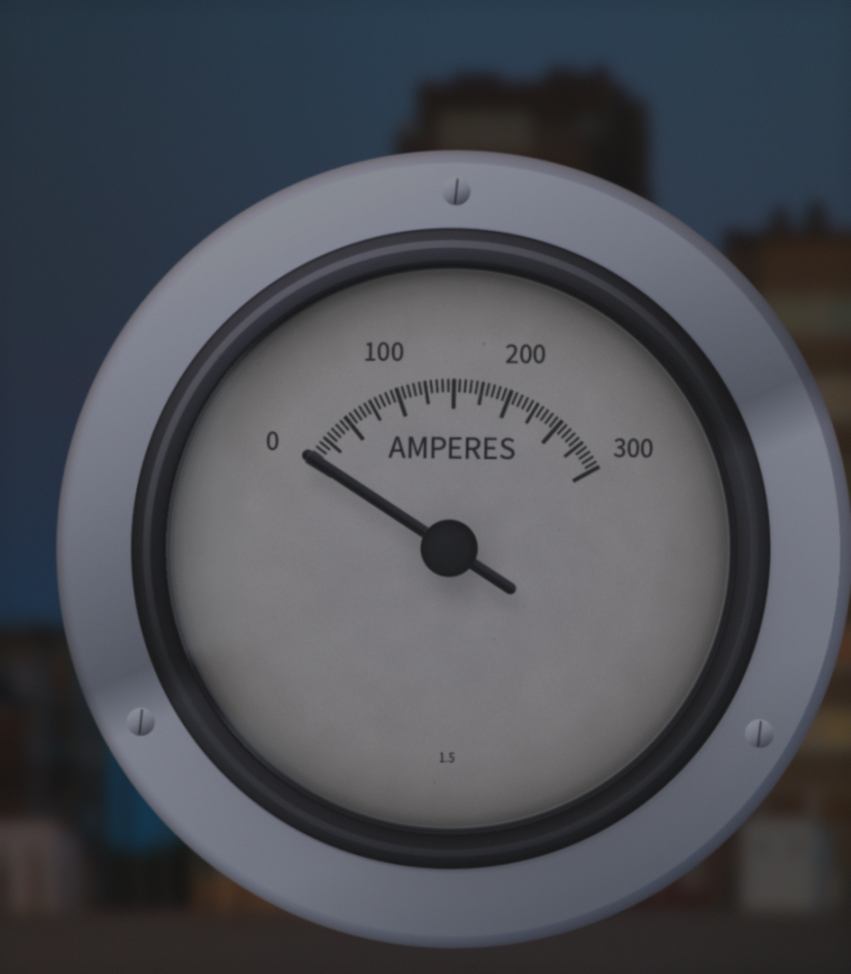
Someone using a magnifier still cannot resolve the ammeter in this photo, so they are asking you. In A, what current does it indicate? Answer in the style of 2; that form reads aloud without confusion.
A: 5
